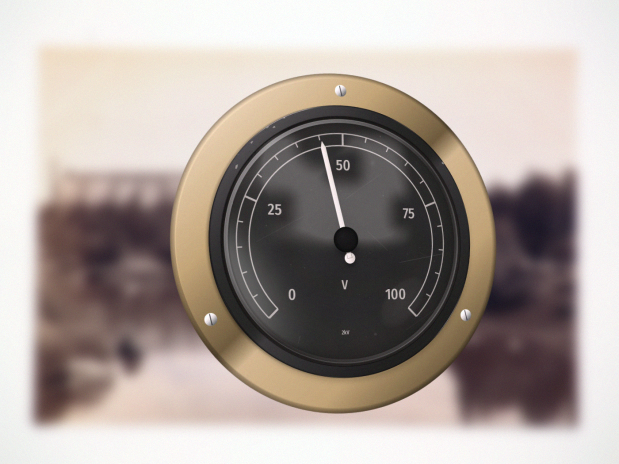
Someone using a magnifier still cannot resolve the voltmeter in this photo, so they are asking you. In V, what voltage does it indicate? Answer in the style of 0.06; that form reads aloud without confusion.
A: 45
